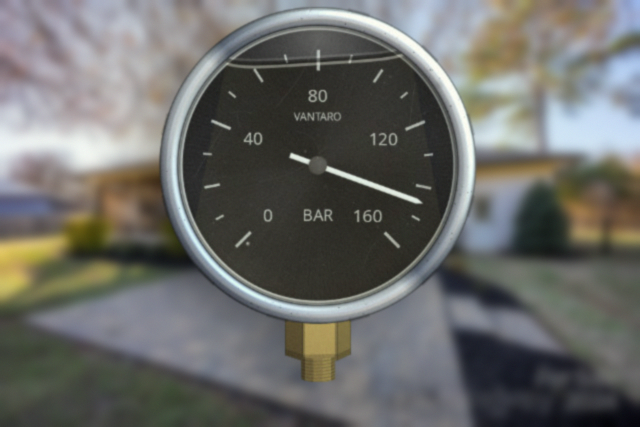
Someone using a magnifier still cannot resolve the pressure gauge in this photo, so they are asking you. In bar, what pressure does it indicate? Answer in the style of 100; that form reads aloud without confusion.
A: 145
